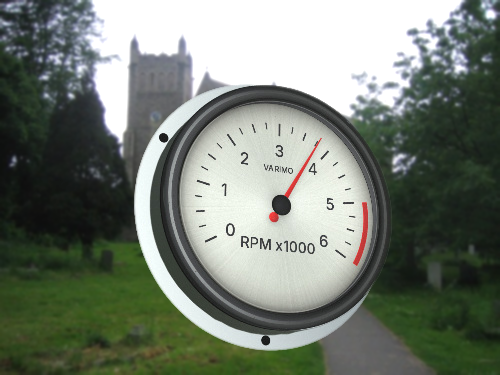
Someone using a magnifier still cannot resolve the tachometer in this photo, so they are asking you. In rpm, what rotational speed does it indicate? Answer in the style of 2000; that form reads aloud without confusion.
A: 3750
